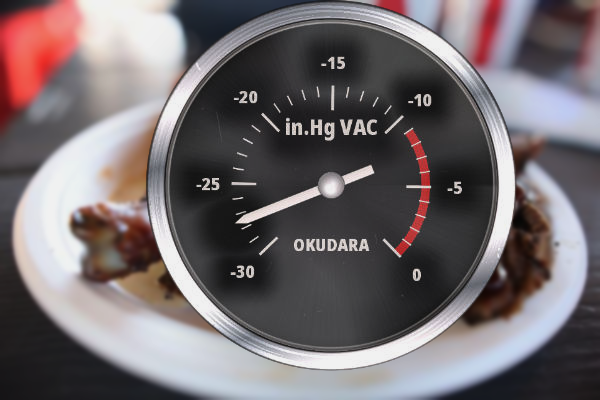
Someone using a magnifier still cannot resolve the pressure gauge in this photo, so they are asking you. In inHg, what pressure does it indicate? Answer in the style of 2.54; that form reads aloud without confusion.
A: -27.5
